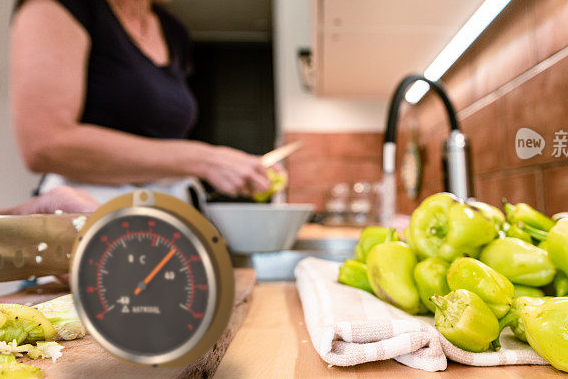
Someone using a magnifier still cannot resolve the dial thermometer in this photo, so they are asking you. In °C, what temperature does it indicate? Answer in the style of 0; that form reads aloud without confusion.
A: 30
